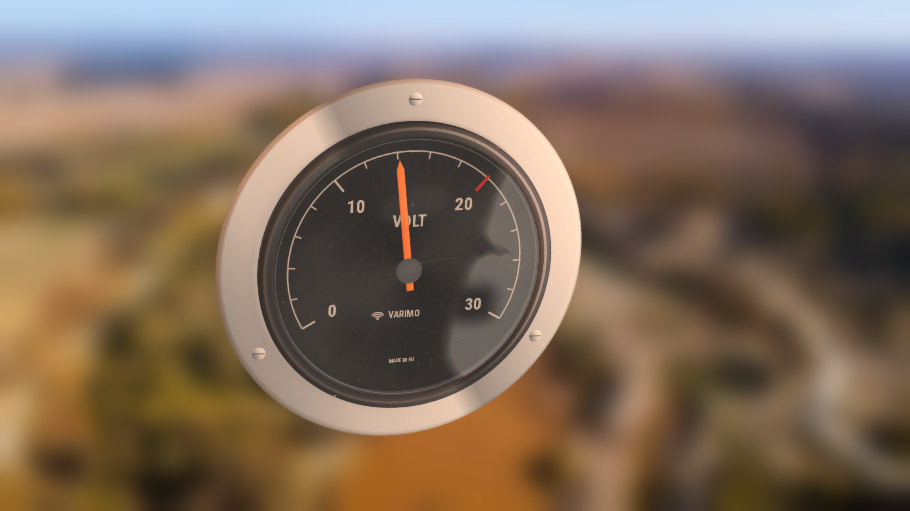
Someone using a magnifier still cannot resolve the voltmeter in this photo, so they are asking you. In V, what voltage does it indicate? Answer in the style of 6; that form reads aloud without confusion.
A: 14
